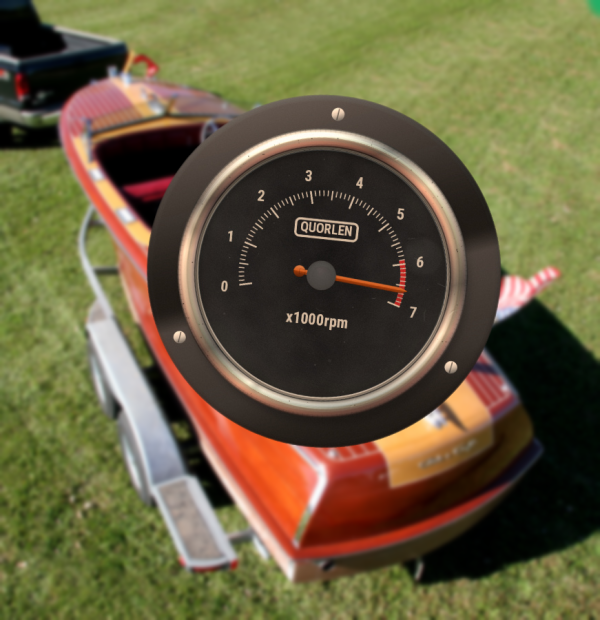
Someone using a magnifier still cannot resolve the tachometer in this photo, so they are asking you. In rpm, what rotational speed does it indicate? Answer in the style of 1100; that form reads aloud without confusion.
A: 6600
